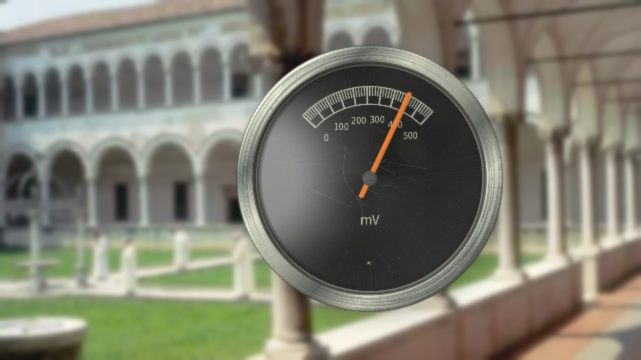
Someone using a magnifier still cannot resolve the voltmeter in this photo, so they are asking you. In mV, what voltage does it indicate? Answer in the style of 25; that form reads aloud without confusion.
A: 400
